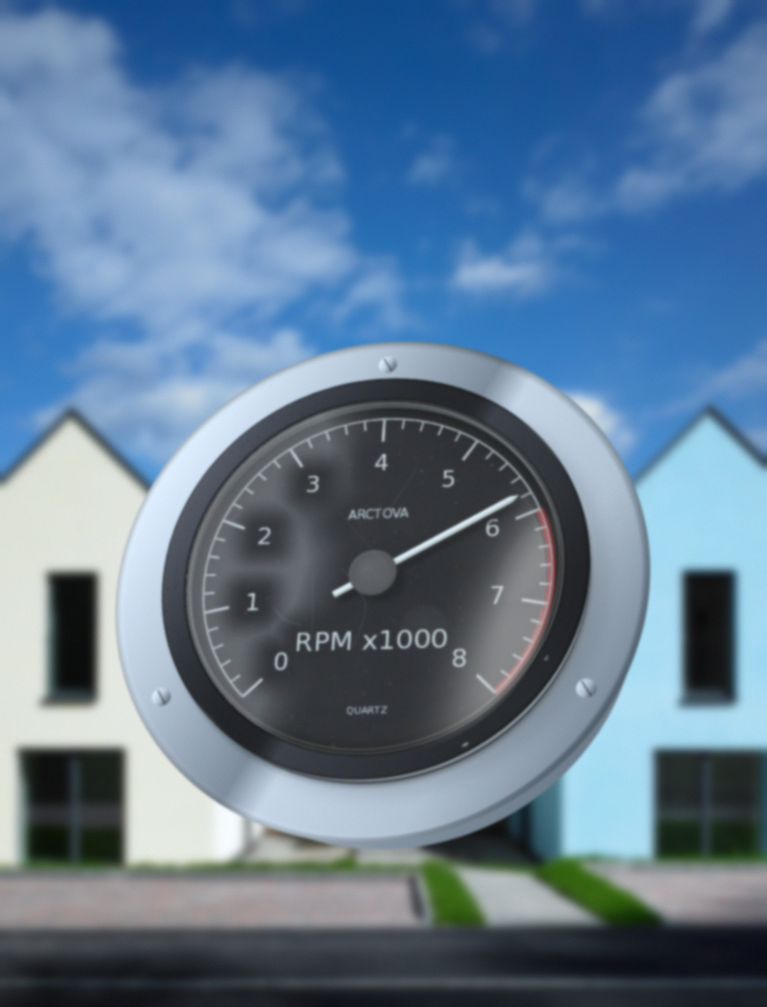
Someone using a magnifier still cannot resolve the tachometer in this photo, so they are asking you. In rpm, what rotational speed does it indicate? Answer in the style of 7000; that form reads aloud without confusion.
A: 5800
